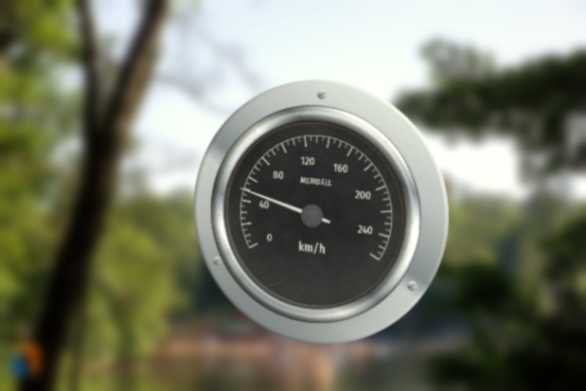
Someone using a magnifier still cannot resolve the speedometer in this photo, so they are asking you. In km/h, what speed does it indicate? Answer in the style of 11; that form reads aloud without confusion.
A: 50
